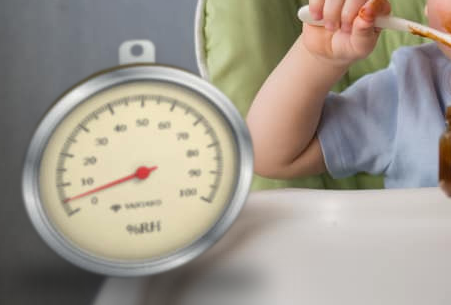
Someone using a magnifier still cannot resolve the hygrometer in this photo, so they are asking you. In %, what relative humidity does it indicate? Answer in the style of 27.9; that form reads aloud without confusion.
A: 5
